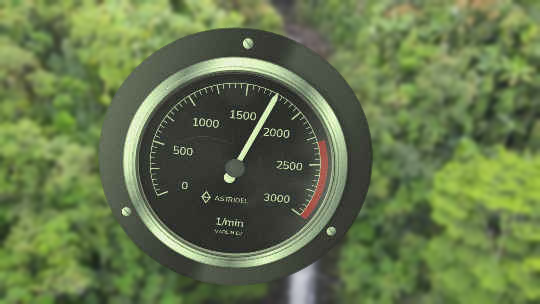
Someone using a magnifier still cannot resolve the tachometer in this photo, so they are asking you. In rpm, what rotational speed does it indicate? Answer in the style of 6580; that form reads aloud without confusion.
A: 1750
